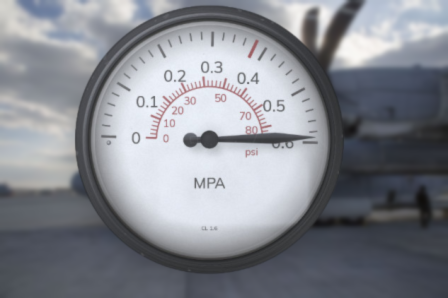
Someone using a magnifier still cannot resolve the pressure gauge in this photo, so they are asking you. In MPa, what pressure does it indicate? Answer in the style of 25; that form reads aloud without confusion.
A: 0.59
